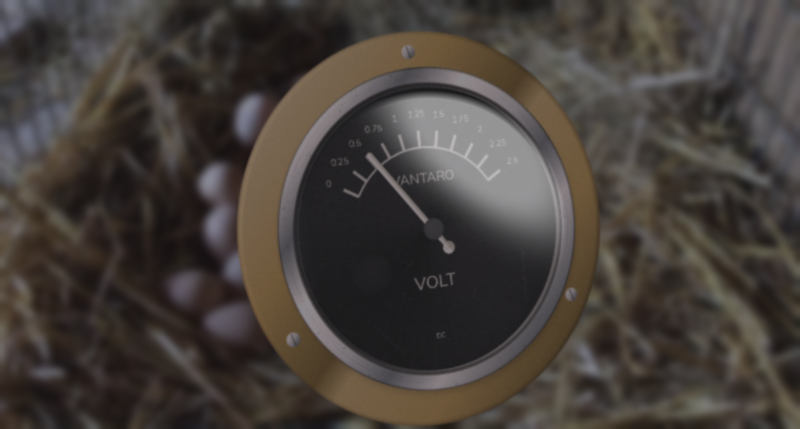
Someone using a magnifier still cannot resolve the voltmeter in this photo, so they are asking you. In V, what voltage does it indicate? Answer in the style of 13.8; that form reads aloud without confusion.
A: 0.5
